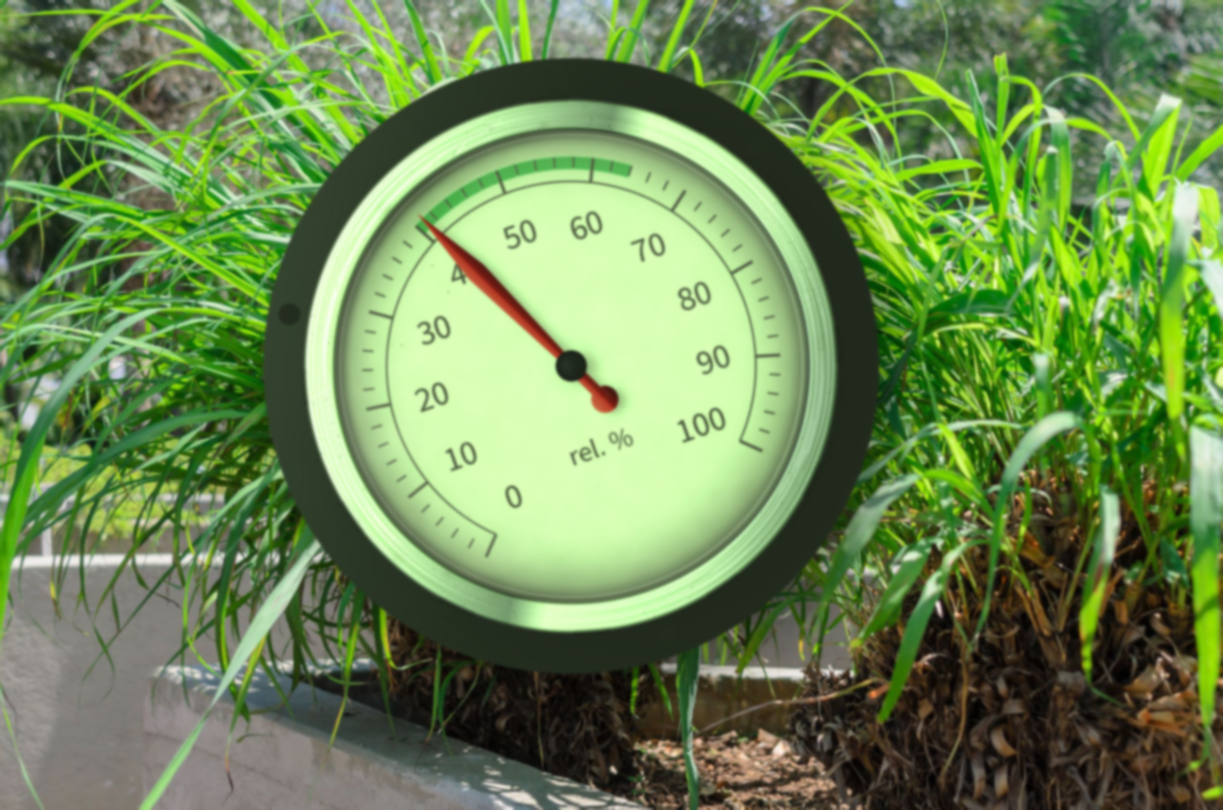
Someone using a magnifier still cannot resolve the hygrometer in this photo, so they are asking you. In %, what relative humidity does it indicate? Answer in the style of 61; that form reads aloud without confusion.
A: 41
